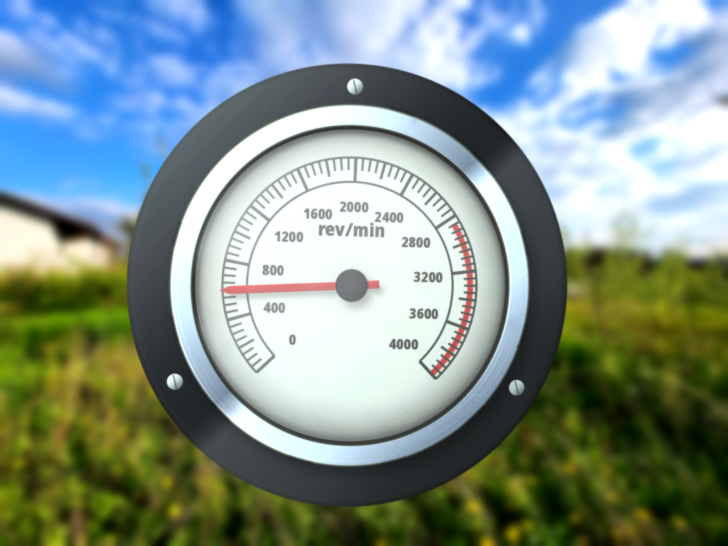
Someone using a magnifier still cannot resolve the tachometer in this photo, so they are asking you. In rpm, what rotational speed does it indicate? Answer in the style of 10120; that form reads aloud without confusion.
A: 600
